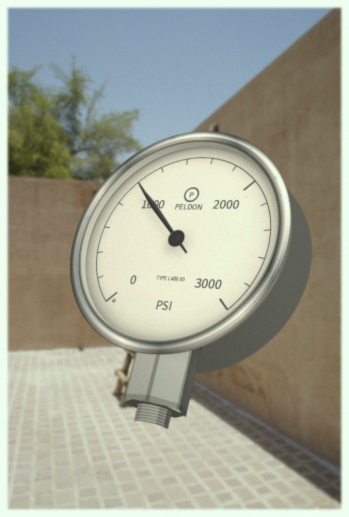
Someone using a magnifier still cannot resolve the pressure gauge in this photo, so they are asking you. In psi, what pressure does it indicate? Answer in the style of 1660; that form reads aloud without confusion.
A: 1000
